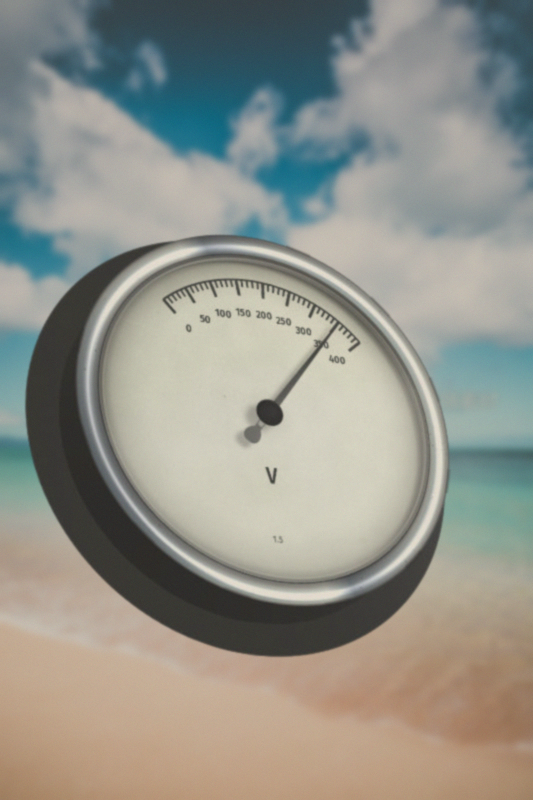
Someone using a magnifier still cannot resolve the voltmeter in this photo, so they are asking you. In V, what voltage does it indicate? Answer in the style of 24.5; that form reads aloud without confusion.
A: 350
